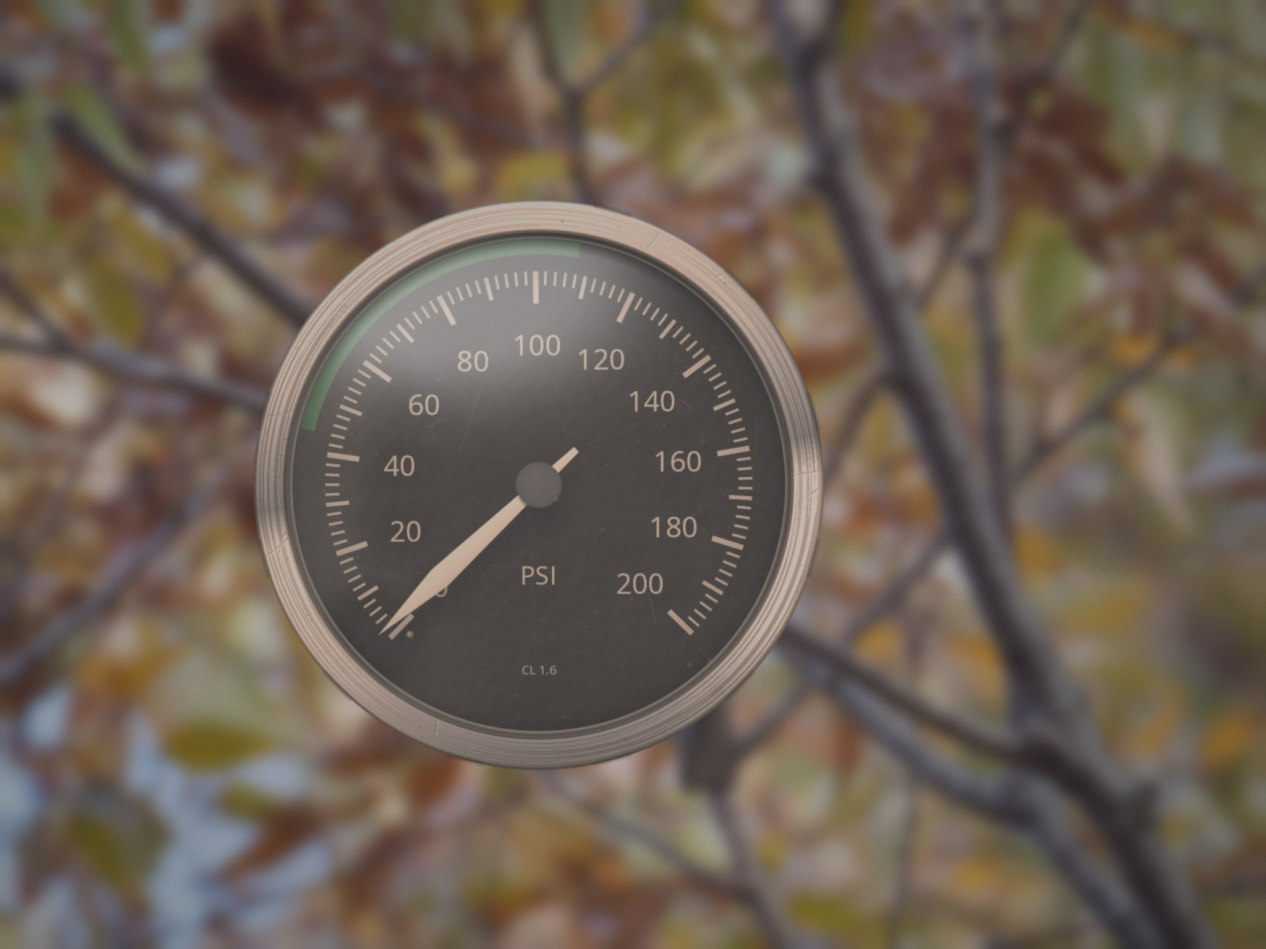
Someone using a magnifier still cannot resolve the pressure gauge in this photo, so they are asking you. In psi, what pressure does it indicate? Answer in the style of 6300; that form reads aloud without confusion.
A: 2
